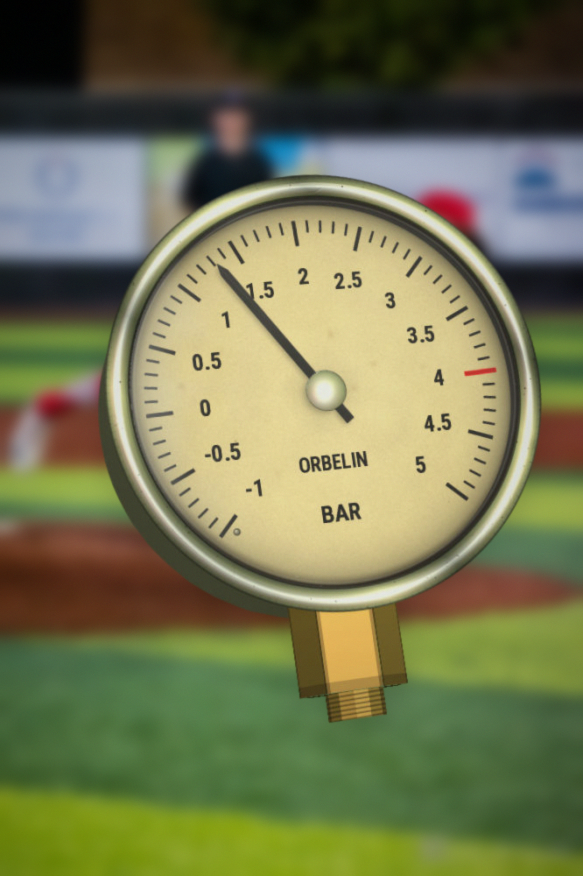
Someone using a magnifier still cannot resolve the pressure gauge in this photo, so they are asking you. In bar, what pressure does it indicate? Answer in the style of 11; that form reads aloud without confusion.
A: 1.3
